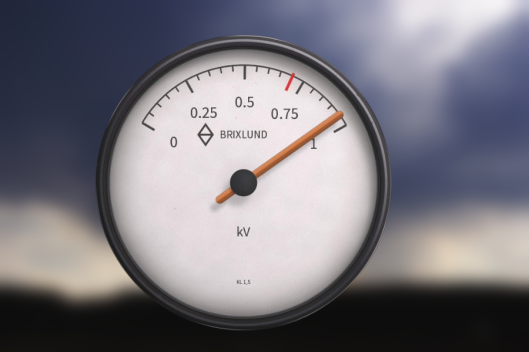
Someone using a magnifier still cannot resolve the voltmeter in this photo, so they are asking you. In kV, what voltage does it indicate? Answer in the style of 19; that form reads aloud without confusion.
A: 0.95
